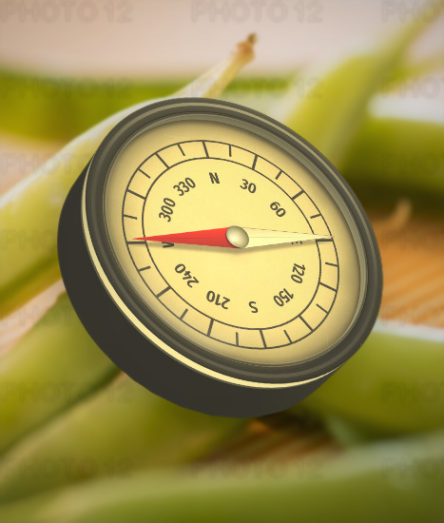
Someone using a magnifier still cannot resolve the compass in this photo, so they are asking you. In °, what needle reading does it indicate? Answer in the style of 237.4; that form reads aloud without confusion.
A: 270
